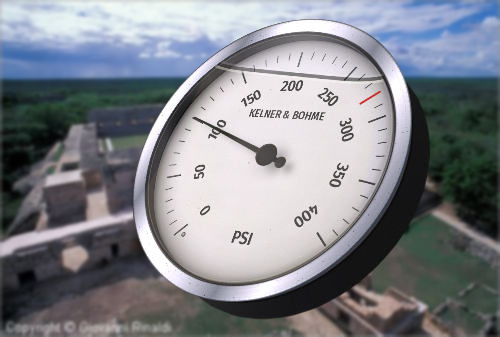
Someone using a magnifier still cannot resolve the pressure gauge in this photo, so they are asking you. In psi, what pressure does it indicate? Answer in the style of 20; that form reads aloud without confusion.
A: 100
